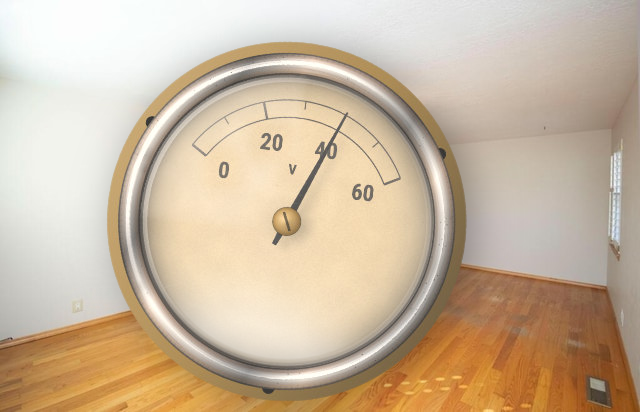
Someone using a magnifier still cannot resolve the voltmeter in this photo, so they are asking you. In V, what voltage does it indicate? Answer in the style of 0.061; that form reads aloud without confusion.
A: 40
